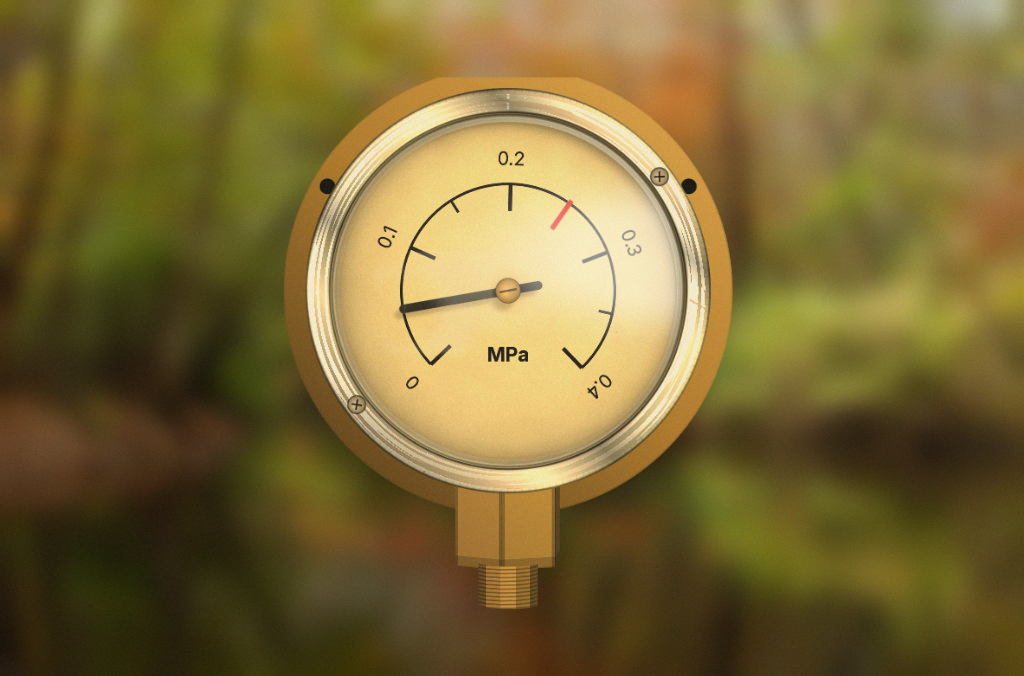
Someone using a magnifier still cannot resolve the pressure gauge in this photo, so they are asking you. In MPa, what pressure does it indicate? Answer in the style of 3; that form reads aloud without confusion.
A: 0.05
